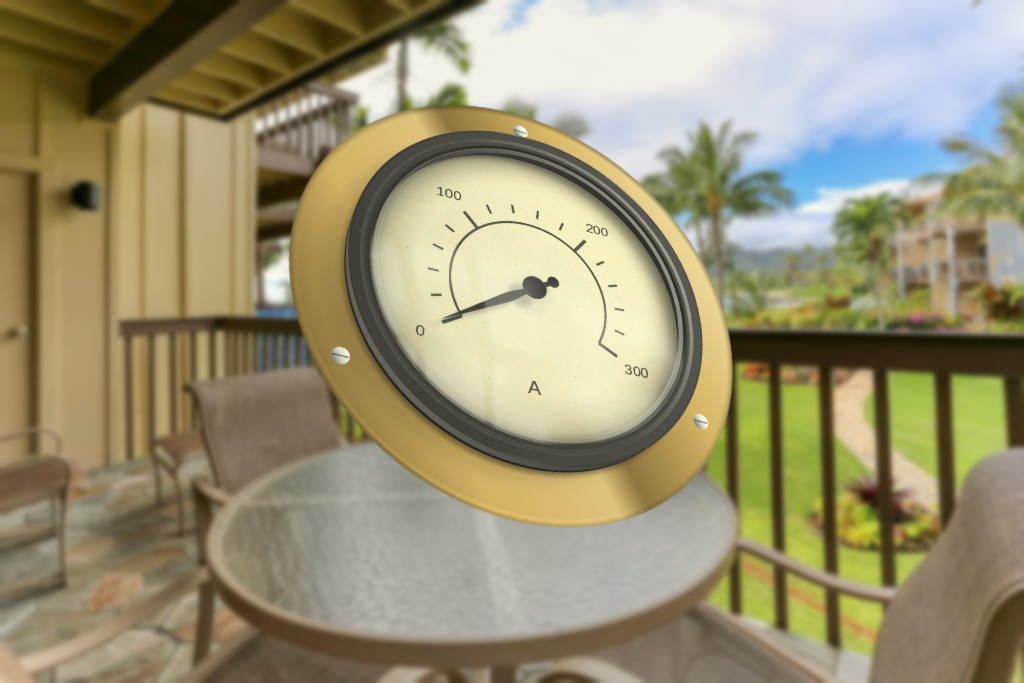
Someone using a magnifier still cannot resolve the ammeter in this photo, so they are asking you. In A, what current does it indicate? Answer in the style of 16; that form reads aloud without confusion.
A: 0
